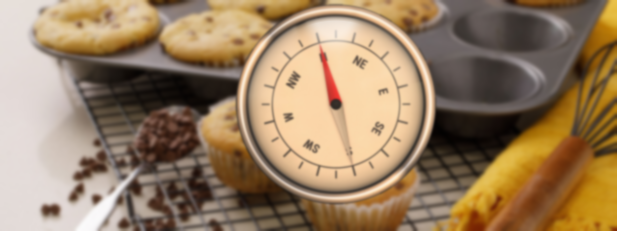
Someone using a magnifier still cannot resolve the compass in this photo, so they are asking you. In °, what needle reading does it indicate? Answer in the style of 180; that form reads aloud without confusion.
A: 0
